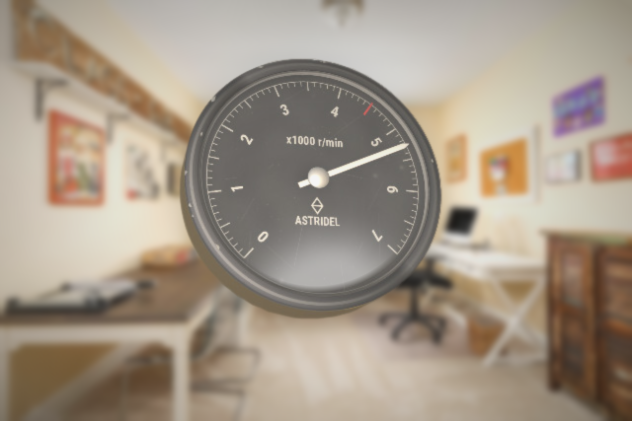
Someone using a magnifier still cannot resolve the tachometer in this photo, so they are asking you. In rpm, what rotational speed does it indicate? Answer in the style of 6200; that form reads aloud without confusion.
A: 5300
